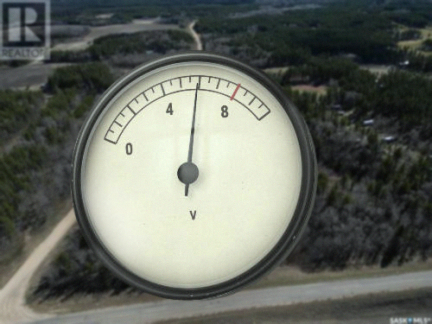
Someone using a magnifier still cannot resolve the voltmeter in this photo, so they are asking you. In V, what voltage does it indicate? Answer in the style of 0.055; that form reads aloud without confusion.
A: 6
